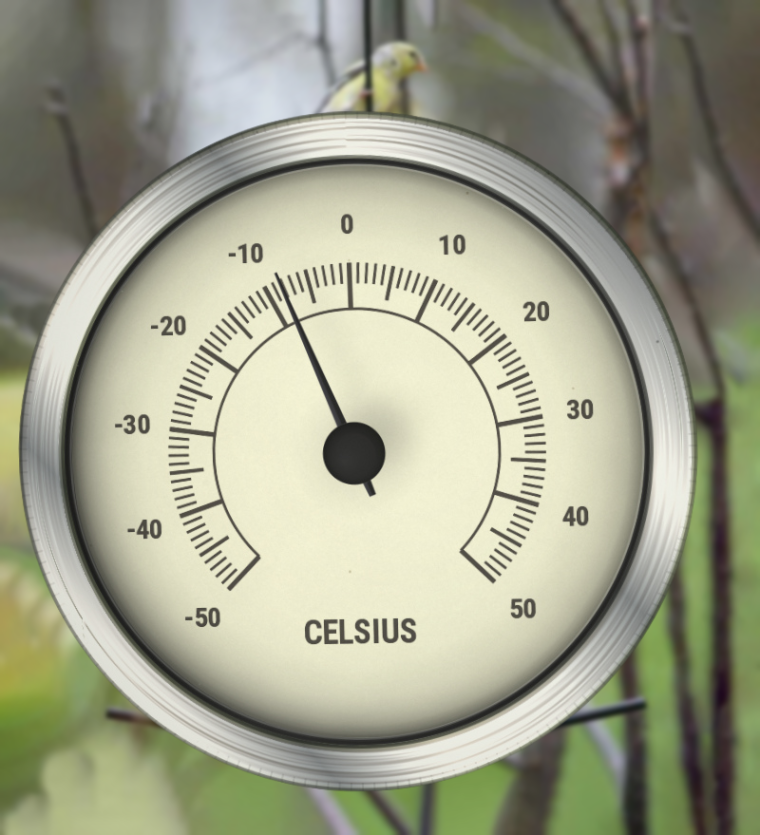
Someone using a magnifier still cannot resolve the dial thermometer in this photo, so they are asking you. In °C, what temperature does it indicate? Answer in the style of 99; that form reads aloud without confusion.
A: -8
